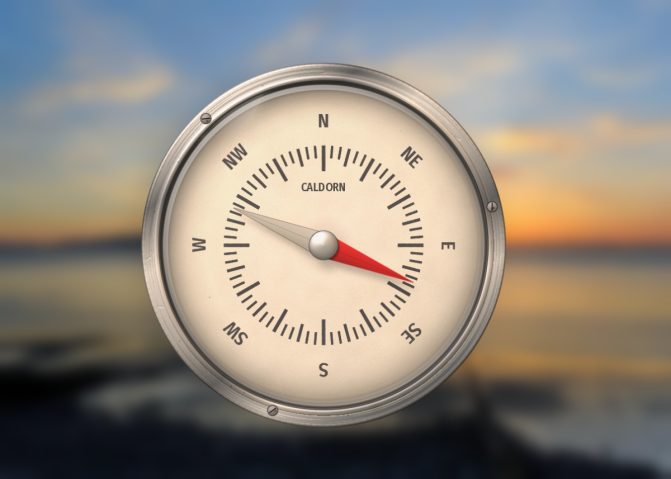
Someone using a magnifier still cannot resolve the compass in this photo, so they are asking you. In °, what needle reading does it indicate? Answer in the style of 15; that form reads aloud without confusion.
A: 112.5
